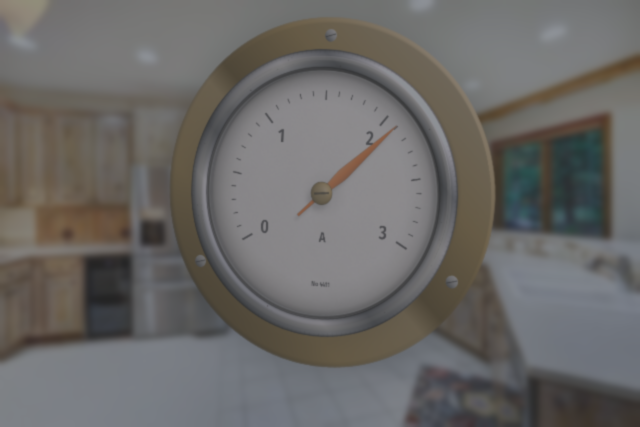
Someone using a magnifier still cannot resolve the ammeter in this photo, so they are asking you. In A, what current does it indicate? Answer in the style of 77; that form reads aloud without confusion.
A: 2.1
